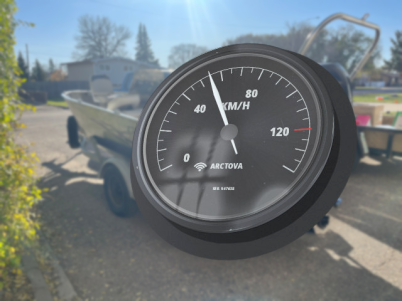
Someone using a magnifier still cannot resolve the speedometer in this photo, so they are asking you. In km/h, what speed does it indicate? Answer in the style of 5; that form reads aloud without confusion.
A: 55
